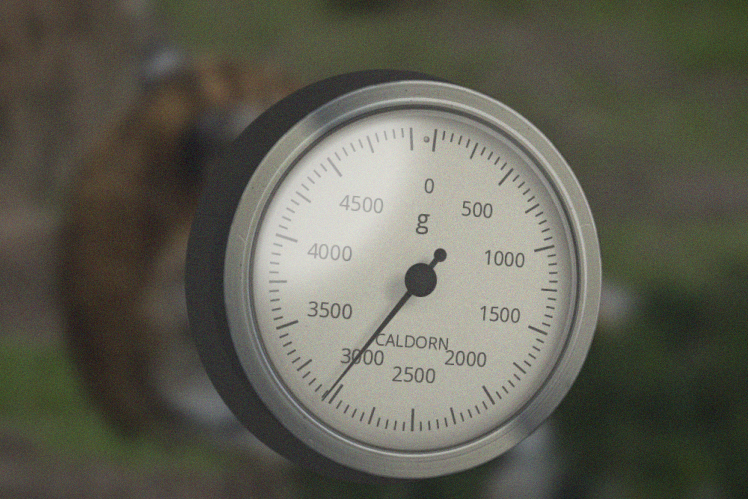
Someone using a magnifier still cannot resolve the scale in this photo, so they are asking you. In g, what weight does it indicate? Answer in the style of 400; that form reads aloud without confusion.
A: 3050
